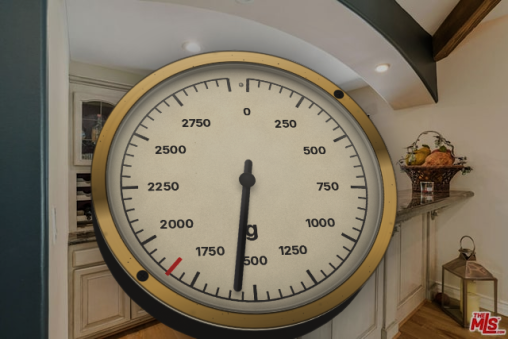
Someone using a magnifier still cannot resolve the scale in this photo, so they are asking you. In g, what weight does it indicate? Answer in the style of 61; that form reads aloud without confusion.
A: 1575
